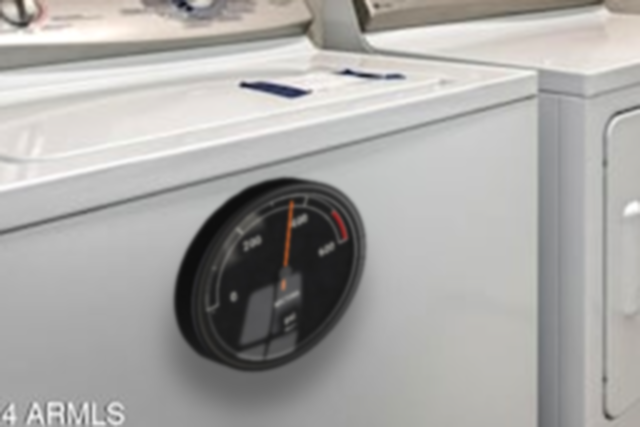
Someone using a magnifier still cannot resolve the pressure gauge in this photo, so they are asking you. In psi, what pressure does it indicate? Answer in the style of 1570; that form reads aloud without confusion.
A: 350
